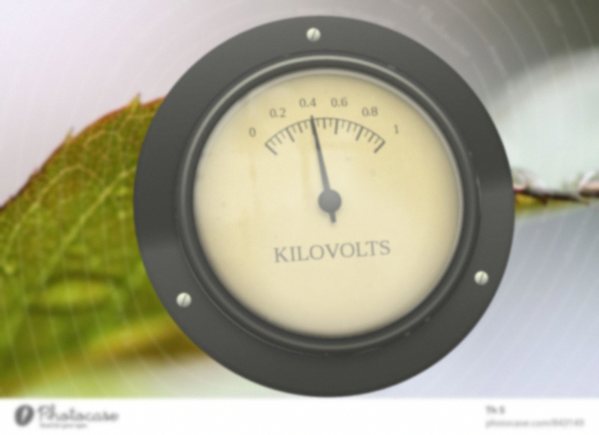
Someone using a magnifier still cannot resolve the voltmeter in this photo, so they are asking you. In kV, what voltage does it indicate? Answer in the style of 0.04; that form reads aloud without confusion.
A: 0.4
